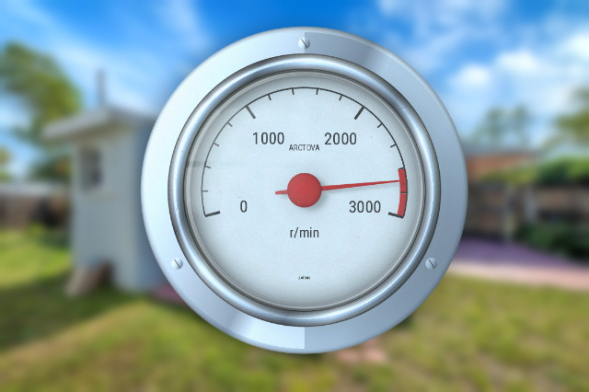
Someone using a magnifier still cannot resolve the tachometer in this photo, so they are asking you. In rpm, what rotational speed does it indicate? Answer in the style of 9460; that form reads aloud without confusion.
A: 2700
